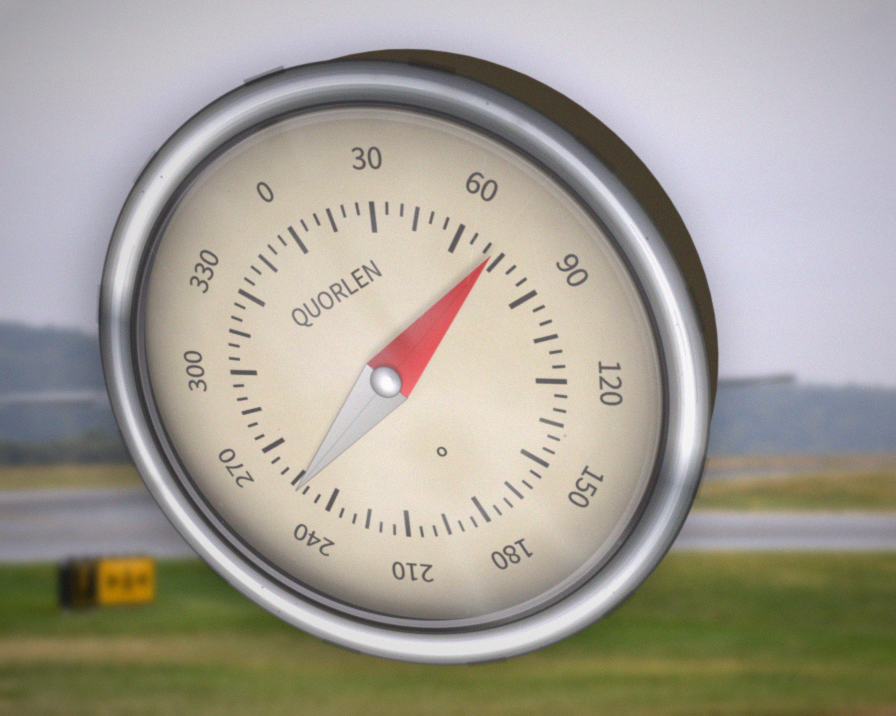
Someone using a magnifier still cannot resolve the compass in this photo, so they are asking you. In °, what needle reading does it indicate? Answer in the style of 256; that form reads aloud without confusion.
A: 72.5
